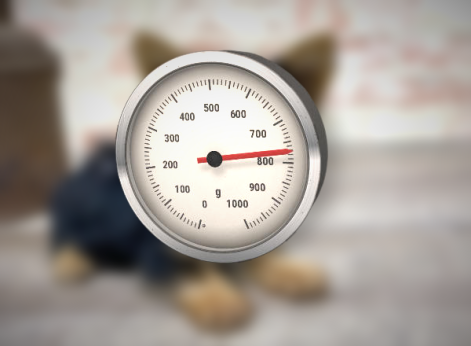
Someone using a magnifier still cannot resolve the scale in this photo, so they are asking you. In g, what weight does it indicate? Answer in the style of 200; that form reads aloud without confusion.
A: 770
